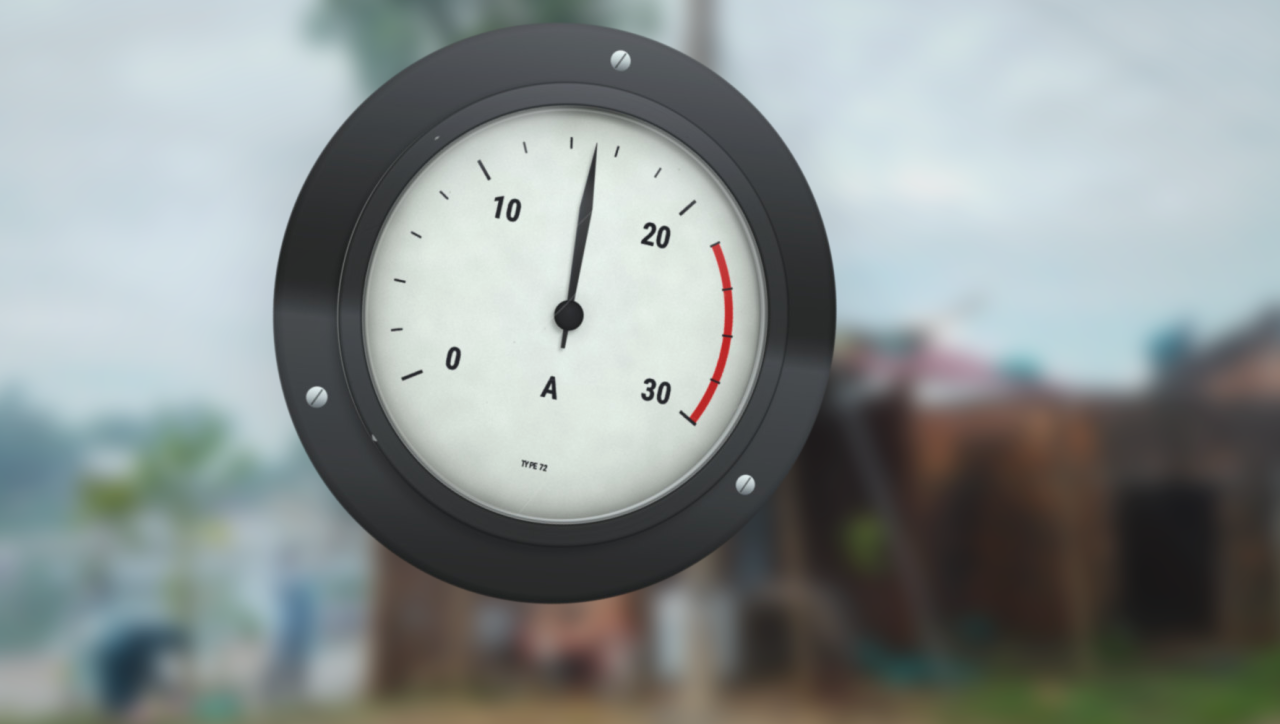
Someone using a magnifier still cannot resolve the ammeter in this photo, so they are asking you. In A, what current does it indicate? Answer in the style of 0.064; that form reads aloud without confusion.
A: 15
